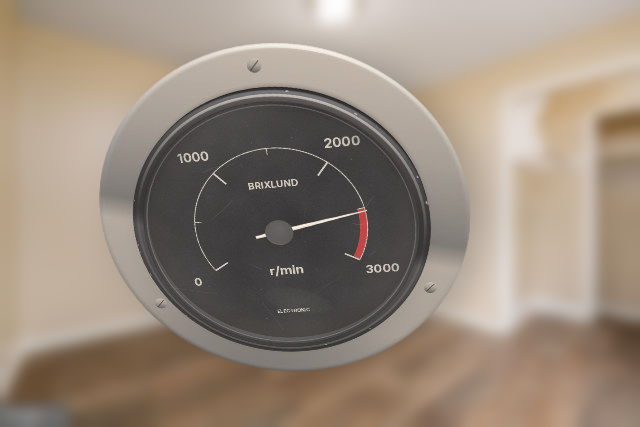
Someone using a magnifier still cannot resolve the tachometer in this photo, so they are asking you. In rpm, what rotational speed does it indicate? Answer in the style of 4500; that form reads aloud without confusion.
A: 2500
